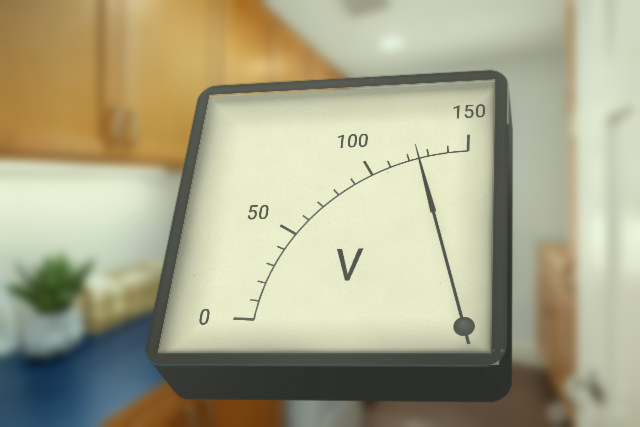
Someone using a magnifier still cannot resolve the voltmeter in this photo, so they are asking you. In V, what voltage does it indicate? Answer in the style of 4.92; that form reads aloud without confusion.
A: 125
